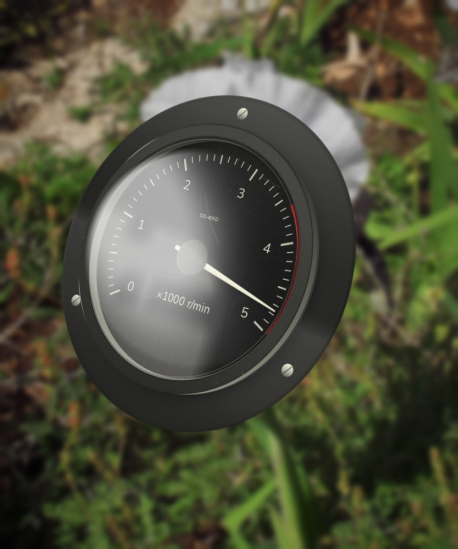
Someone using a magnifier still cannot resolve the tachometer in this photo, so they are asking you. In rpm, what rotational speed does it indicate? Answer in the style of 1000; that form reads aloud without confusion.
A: 4750
